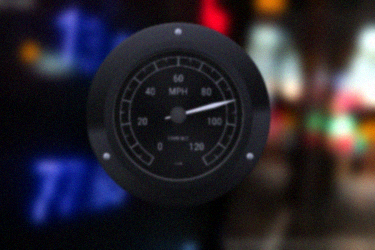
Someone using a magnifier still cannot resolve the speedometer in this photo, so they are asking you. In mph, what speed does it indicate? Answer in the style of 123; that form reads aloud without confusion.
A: 90
